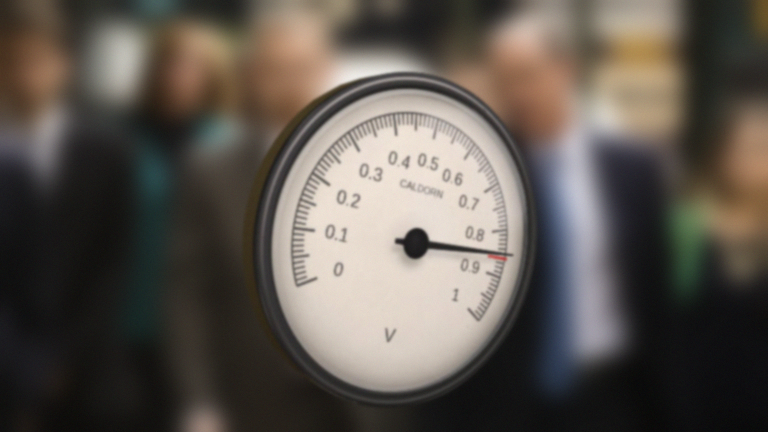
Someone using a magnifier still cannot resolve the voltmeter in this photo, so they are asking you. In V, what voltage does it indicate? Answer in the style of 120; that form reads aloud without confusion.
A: 0.85
